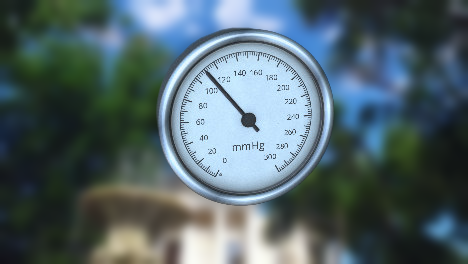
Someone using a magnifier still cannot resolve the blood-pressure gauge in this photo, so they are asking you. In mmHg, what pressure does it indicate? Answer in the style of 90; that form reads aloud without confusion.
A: 110
